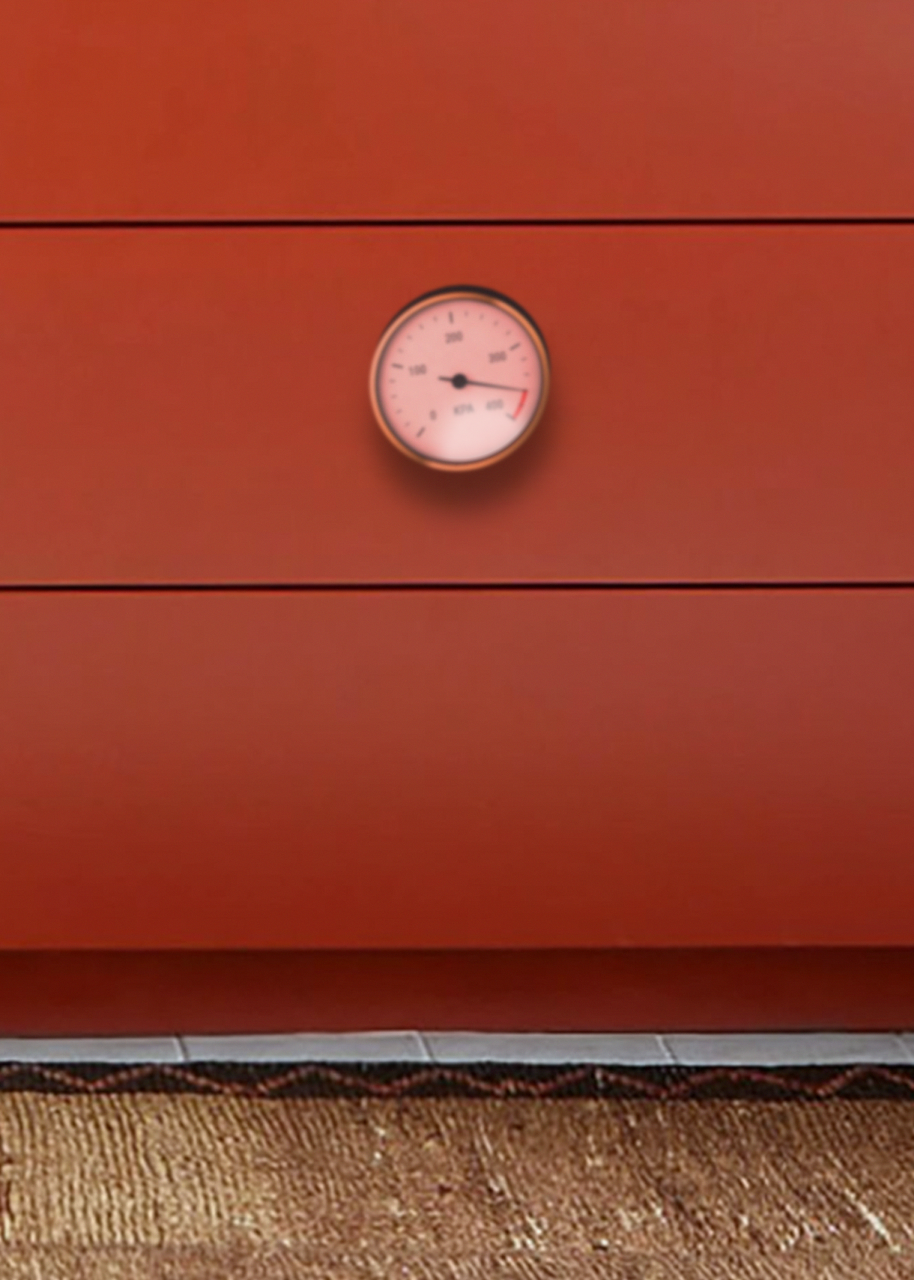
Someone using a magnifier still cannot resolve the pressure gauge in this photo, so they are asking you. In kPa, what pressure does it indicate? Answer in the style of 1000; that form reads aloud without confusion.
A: 360
